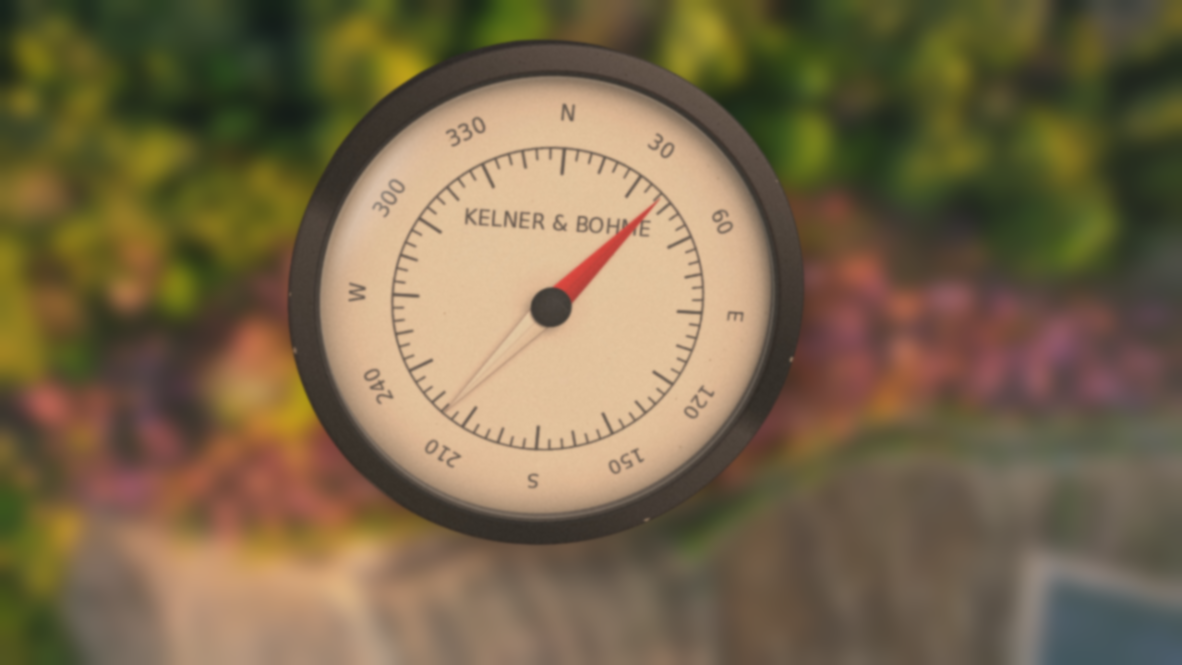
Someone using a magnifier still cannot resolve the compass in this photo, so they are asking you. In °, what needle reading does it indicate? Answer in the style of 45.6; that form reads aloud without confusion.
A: 40
